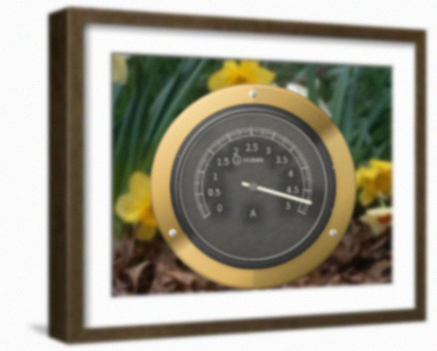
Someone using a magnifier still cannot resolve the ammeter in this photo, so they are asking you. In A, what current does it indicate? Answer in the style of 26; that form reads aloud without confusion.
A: 4.75
